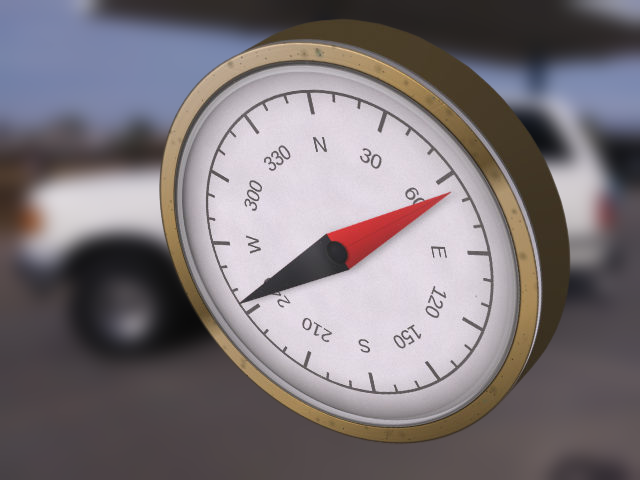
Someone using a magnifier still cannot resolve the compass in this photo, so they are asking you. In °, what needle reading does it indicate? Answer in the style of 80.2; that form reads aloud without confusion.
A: 65
